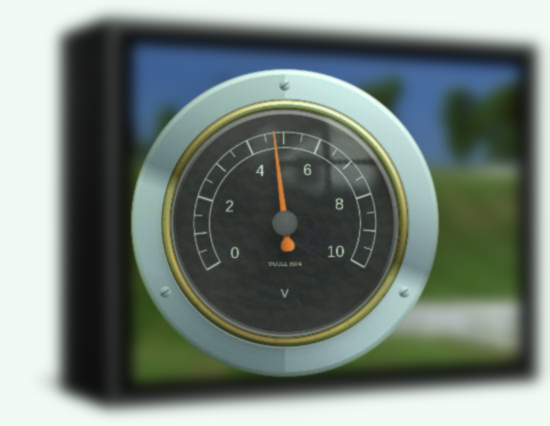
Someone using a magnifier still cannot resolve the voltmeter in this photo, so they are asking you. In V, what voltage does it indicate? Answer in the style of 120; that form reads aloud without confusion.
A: 4.75
